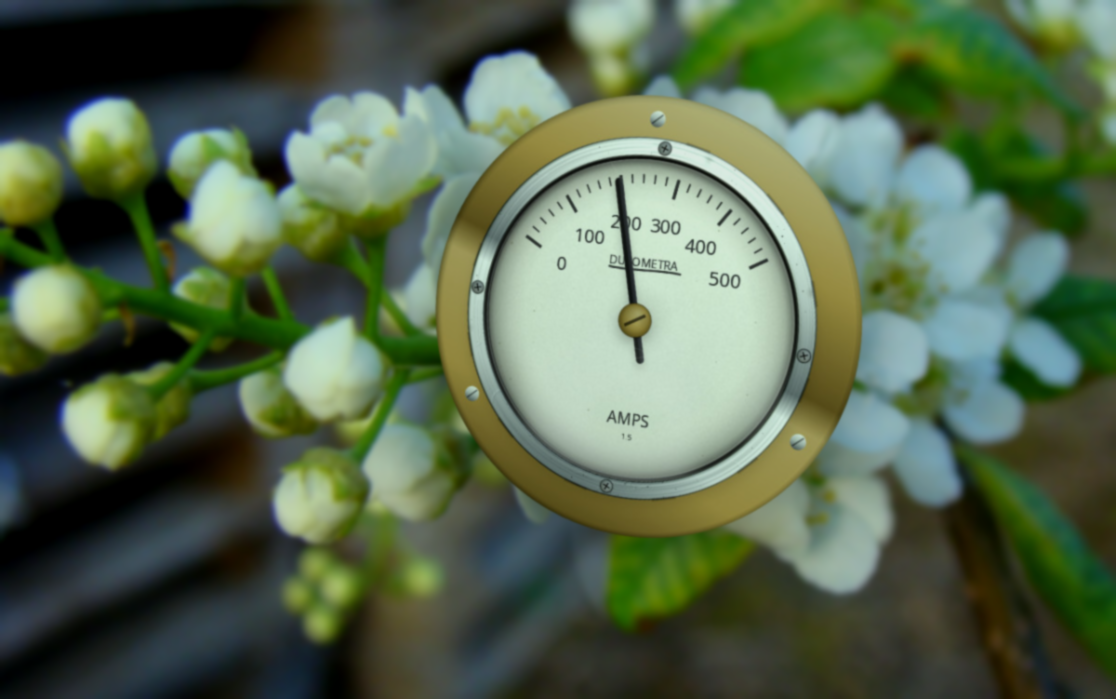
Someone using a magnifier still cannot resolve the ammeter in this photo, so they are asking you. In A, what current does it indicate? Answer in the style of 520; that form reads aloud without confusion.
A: 200
